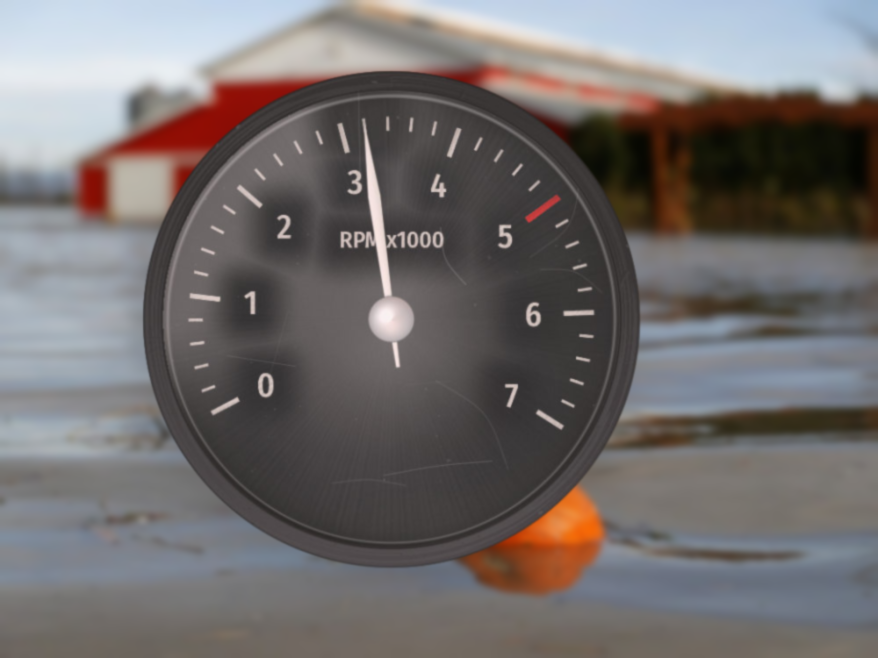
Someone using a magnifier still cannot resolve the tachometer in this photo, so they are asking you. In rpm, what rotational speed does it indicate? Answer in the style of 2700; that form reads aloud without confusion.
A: 3200
